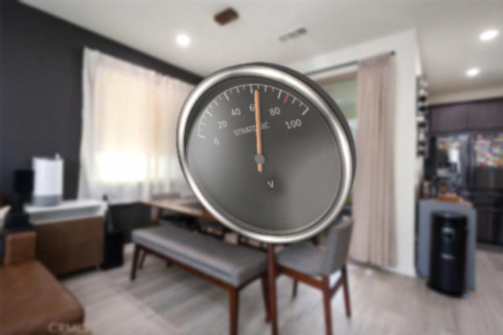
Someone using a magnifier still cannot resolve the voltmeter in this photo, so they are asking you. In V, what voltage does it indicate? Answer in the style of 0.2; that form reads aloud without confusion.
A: 65
